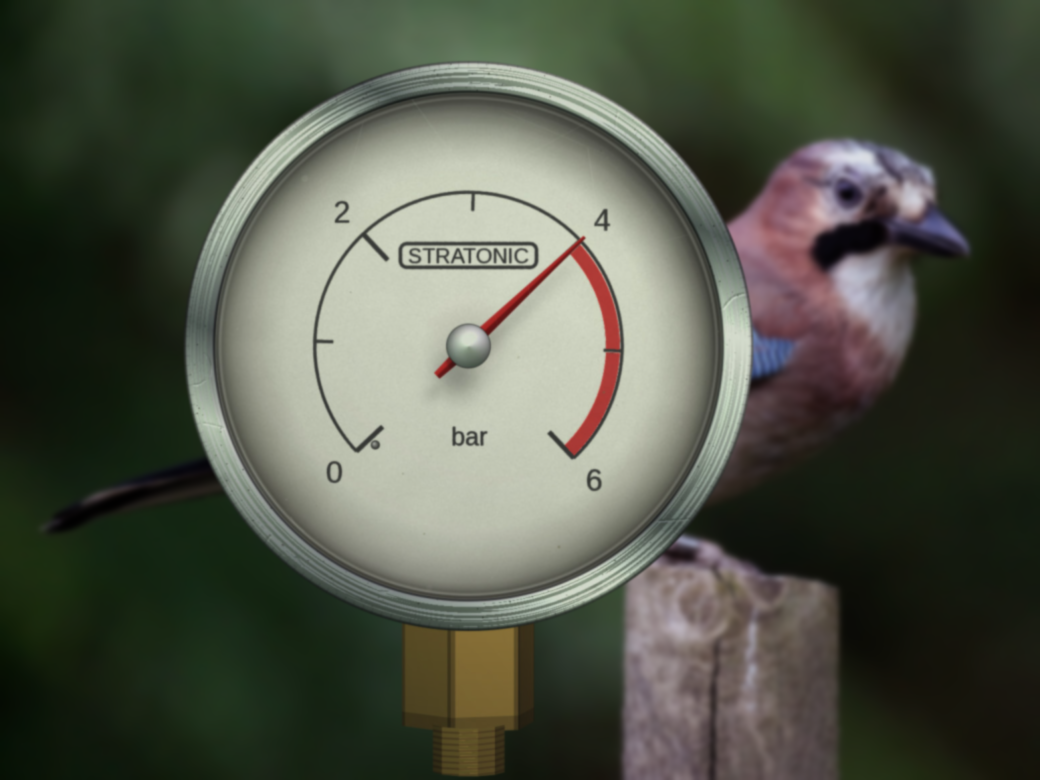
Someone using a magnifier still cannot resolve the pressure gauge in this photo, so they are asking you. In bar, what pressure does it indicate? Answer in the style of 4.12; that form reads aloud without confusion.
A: 4
